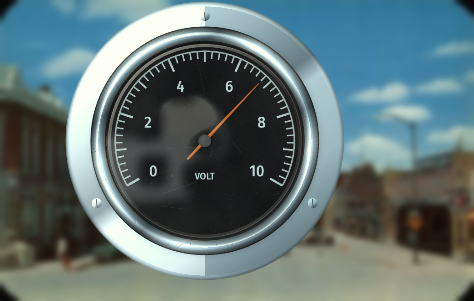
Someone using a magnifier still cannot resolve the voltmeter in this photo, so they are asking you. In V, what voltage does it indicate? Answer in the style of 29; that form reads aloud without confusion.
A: 6.8
